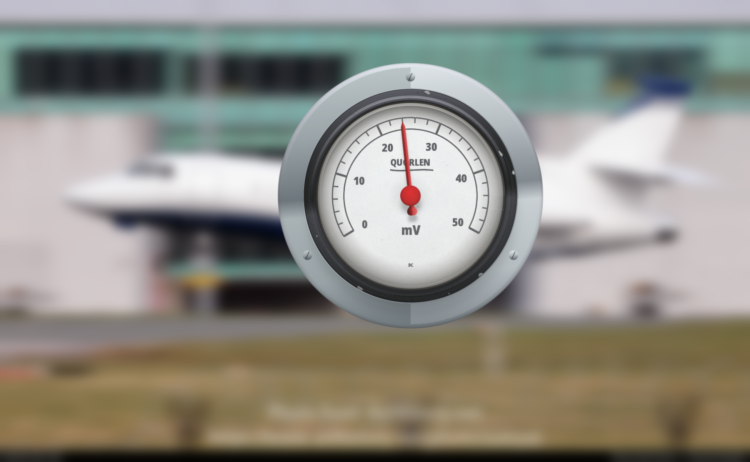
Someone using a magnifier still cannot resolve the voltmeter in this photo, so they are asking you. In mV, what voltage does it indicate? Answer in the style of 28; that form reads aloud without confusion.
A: 24
